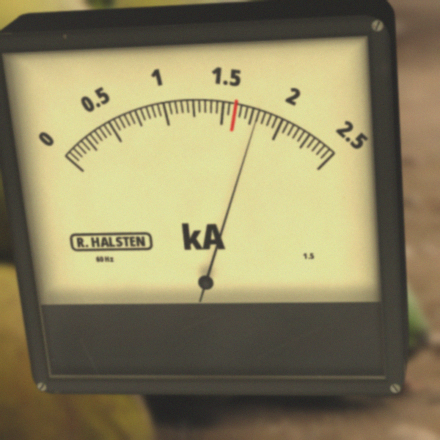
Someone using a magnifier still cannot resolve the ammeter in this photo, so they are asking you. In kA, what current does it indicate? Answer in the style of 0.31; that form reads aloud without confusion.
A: 1.8
